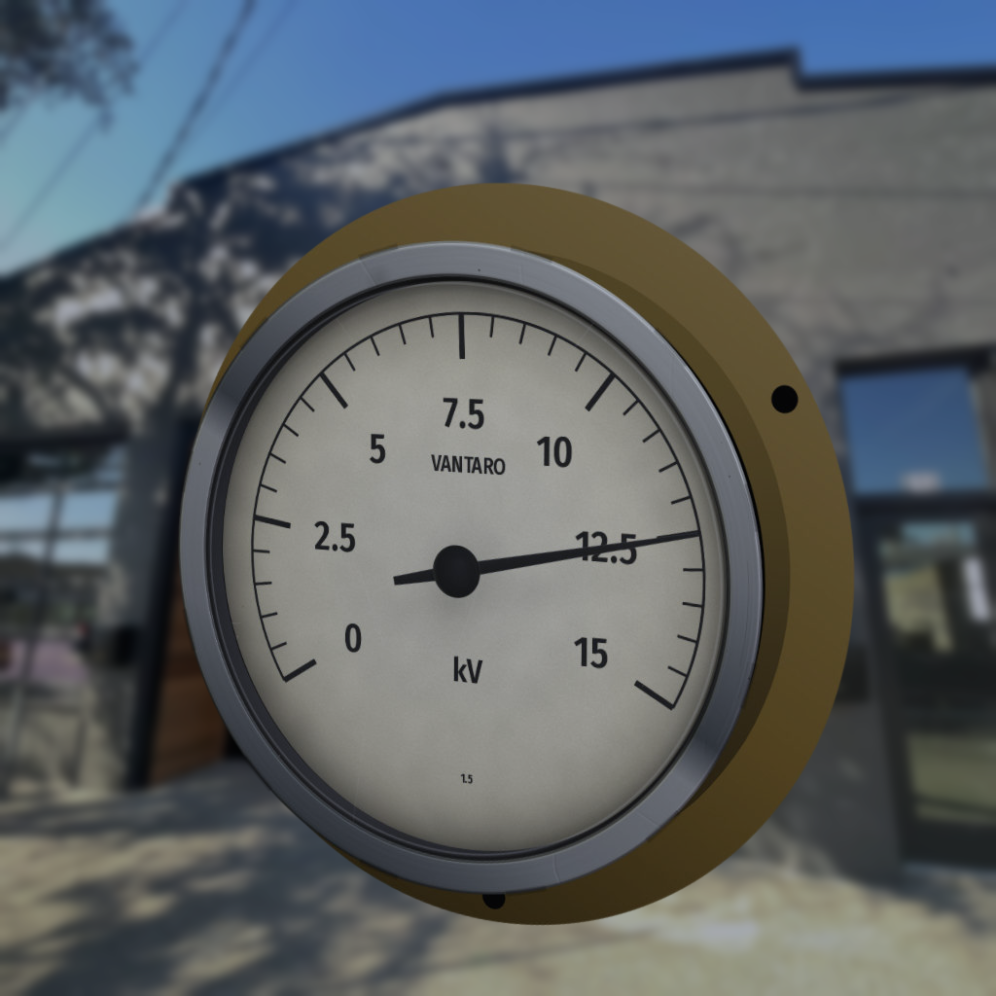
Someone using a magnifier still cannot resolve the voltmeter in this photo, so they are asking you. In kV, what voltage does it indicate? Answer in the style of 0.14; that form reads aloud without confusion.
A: 12.5
